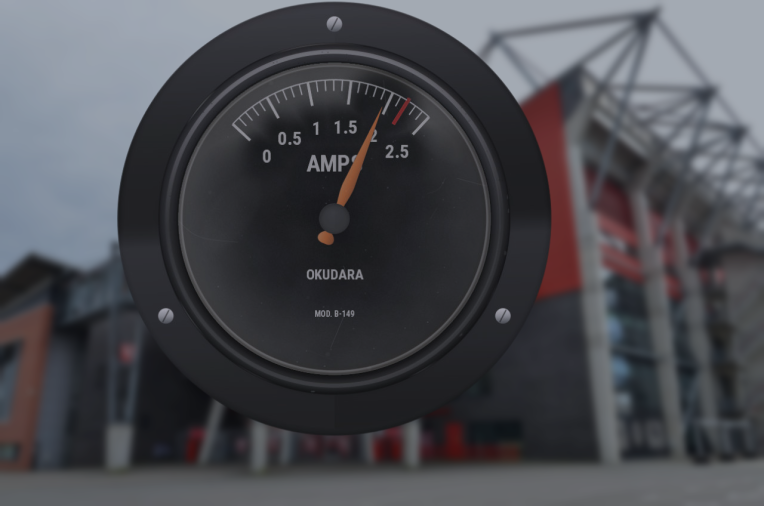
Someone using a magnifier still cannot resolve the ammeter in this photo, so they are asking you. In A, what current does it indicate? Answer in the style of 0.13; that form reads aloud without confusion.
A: 1.95
